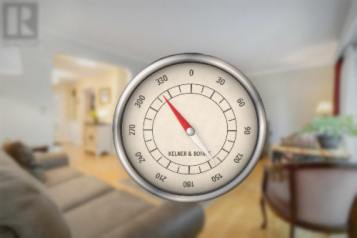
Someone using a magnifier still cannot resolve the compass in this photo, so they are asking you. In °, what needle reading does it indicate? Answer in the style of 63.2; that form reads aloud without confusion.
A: 322.5
